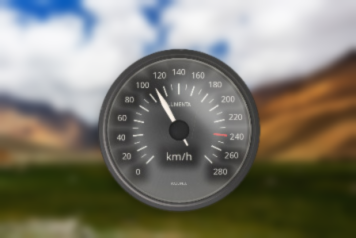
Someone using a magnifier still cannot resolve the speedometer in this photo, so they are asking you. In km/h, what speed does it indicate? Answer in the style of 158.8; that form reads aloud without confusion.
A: 110
